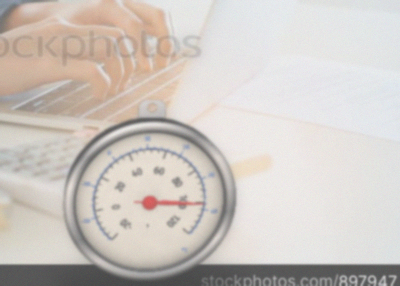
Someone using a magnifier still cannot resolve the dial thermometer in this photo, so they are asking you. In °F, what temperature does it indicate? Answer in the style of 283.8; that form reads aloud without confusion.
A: 100
